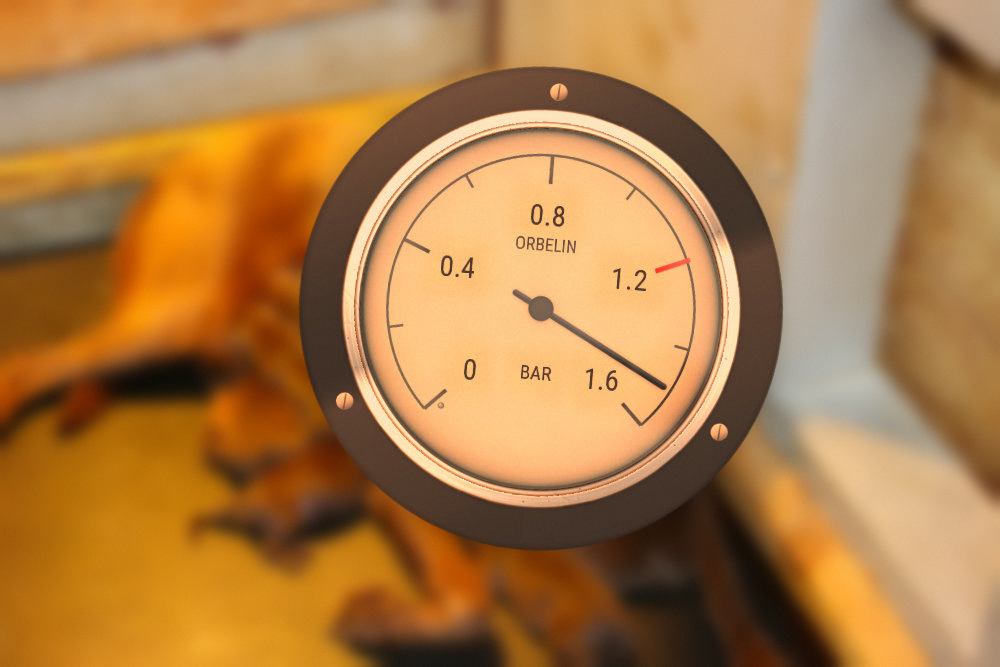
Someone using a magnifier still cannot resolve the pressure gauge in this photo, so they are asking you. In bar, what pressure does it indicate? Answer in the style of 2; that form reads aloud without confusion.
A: 1.5
